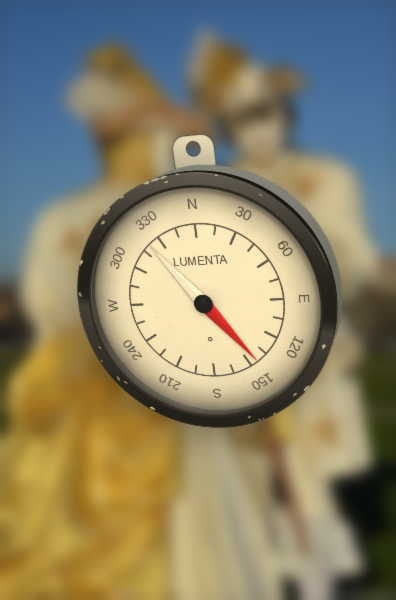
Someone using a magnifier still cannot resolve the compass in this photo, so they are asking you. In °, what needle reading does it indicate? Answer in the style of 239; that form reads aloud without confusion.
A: 142.5
